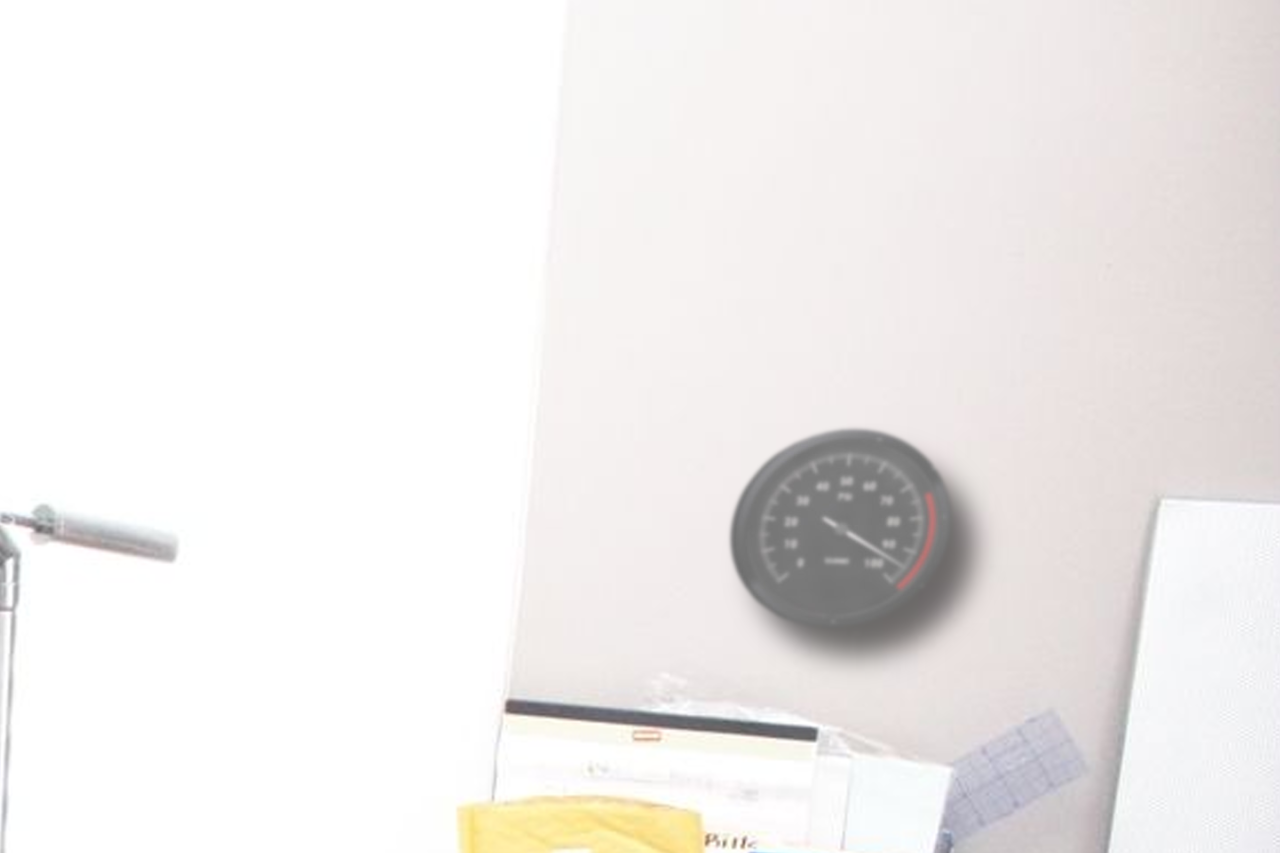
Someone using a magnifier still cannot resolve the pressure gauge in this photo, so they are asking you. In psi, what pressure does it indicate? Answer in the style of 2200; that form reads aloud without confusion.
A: 95
